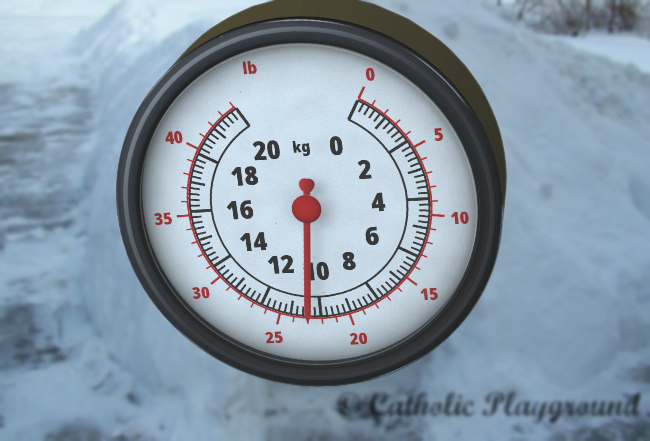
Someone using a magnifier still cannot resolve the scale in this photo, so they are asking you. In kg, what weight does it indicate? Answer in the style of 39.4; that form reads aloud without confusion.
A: 10.4
